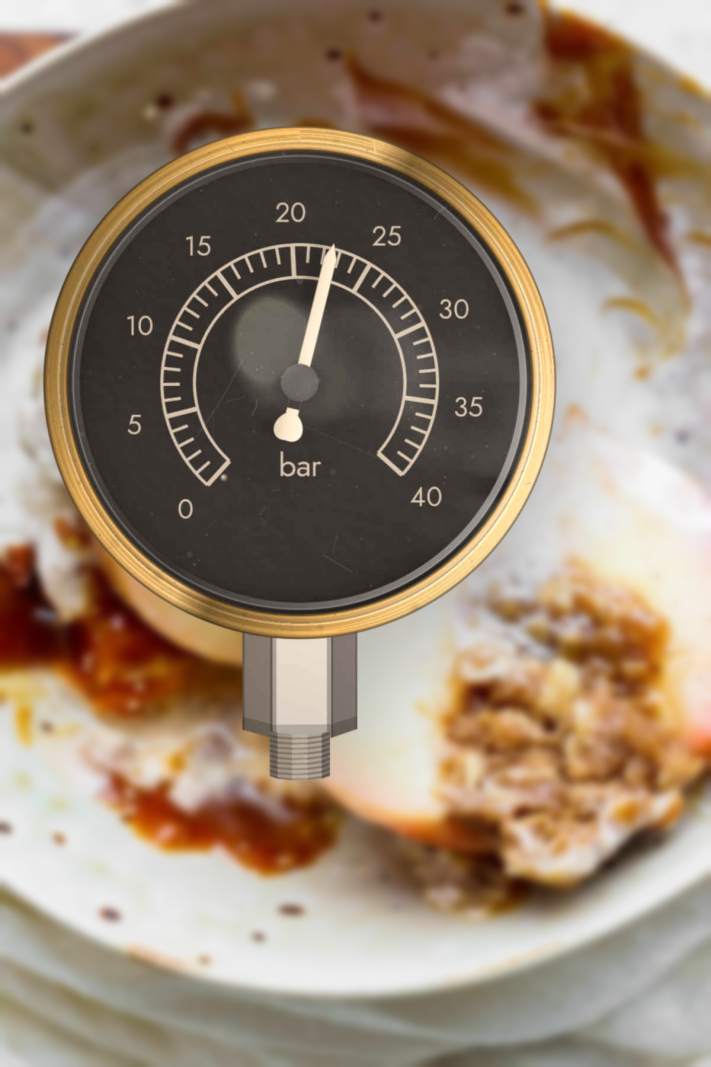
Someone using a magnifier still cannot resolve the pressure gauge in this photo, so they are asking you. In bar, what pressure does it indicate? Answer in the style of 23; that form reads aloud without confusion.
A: 22.5
